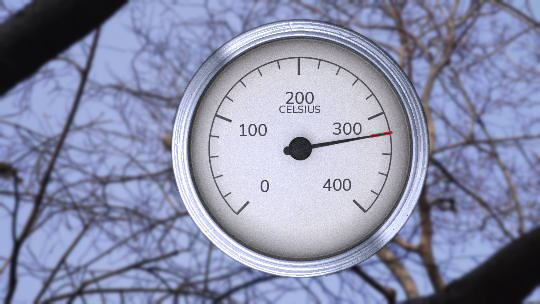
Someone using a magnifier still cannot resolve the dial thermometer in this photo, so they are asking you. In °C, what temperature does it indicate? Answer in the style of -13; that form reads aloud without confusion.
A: 320
